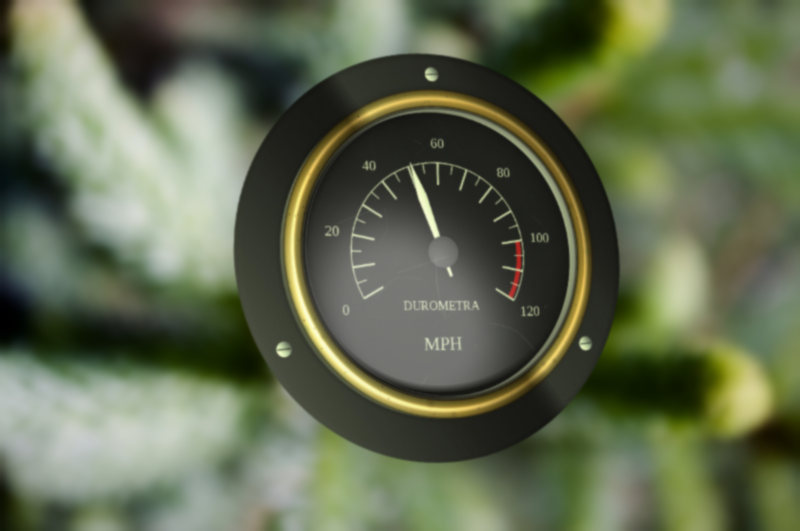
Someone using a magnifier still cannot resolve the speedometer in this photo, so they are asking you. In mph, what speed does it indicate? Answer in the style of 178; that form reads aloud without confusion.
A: 50
